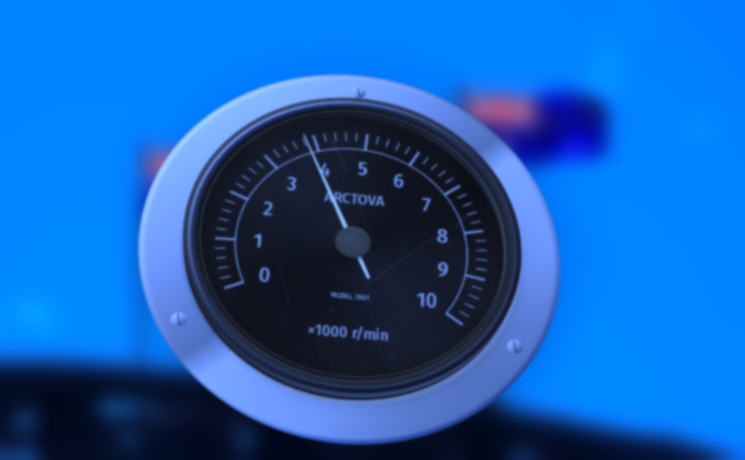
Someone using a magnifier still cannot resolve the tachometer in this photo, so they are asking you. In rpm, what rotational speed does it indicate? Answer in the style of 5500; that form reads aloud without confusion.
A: 3800
